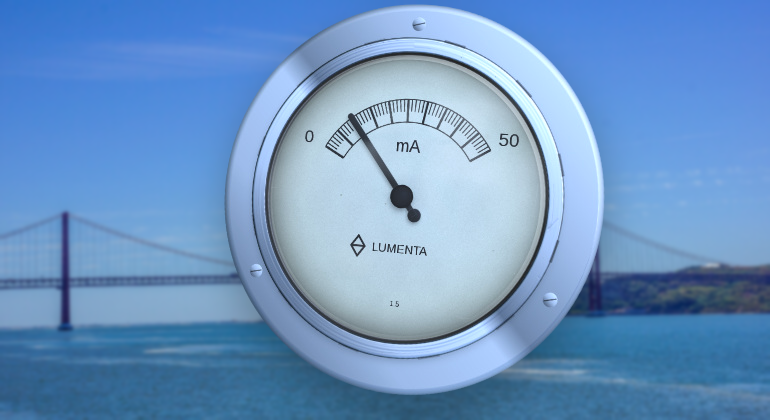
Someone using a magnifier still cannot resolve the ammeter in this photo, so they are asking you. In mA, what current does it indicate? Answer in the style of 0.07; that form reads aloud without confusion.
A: 10
